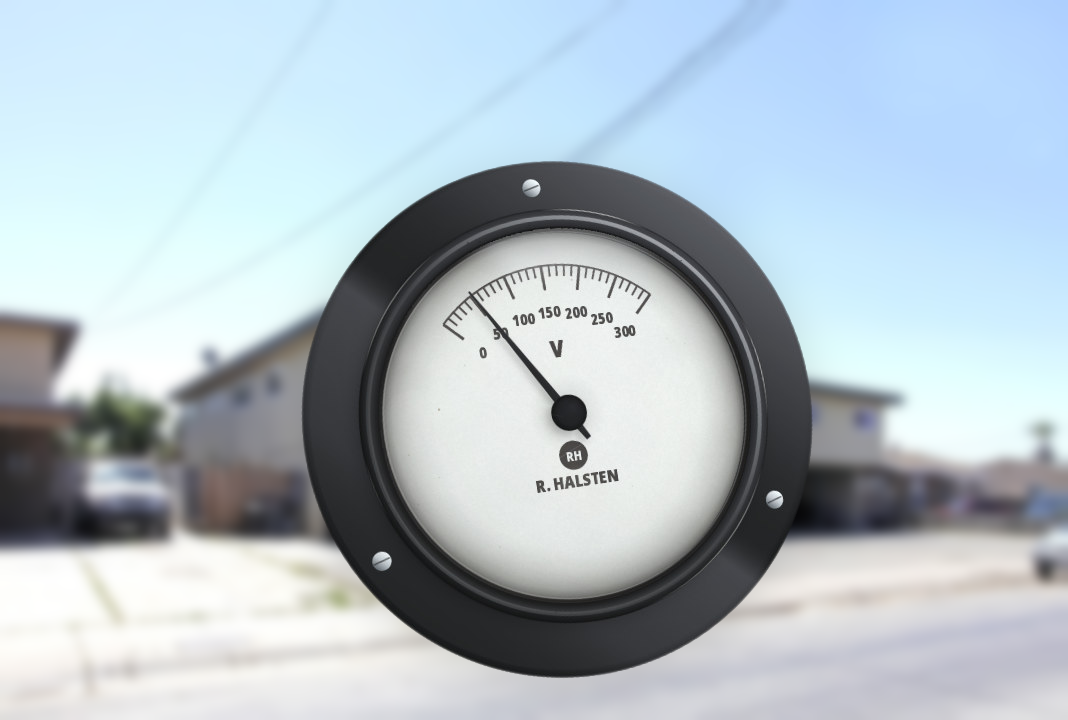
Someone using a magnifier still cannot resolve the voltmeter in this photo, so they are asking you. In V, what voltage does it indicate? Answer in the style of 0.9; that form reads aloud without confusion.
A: 50
